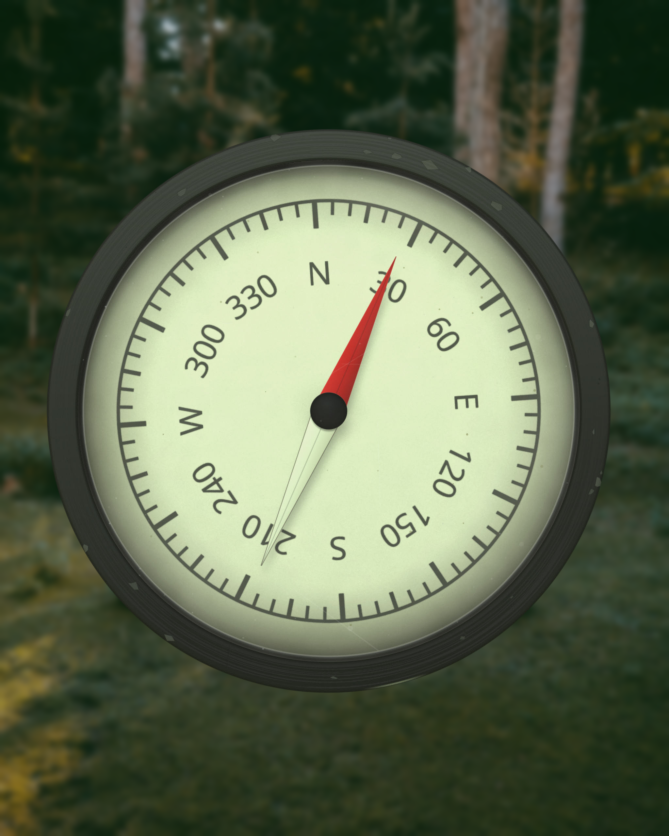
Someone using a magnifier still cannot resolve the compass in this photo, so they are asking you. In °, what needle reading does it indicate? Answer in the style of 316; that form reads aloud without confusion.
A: 27.5
